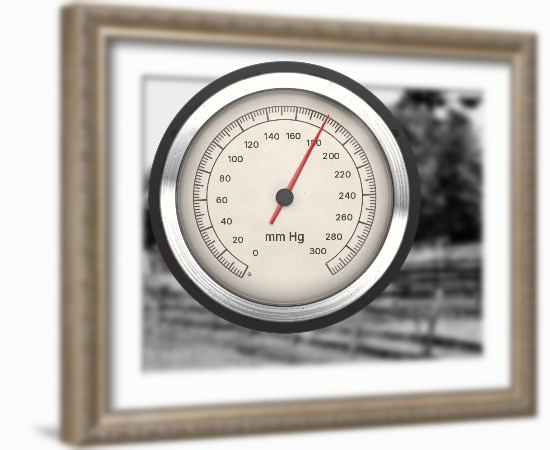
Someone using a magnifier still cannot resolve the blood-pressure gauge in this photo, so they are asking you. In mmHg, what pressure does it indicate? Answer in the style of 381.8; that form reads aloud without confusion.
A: 180
